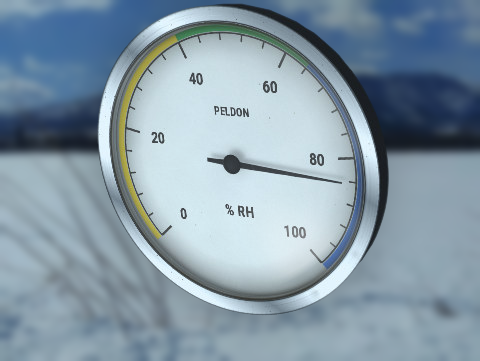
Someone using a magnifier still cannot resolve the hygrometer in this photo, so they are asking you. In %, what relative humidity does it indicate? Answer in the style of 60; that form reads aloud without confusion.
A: 84
